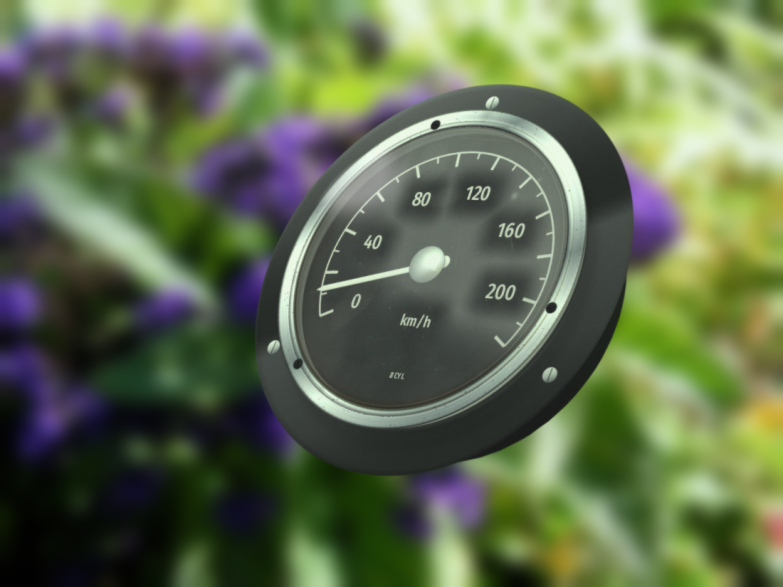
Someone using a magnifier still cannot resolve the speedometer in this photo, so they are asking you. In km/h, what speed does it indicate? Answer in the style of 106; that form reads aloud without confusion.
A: 10
